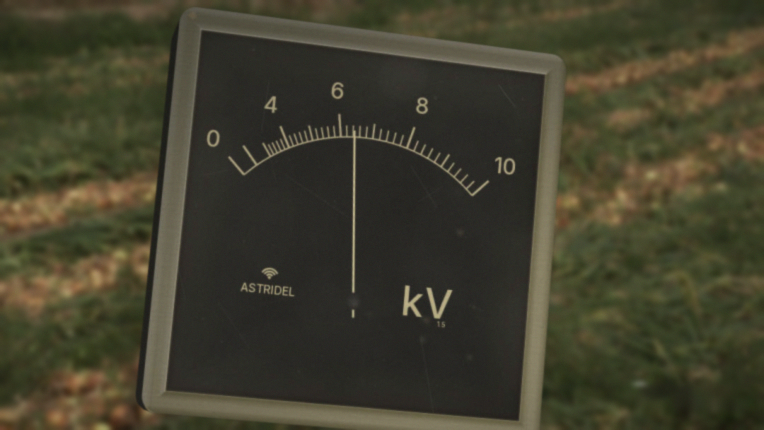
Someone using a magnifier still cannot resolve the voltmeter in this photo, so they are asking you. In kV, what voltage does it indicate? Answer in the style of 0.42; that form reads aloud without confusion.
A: 6.4
